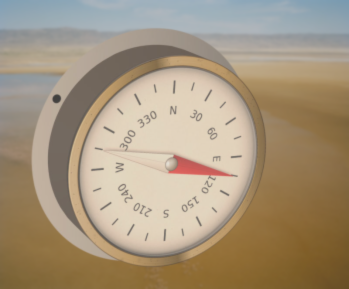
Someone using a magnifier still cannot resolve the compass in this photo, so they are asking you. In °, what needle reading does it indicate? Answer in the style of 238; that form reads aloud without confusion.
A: 105
